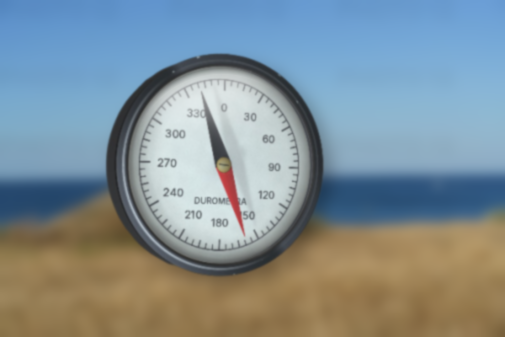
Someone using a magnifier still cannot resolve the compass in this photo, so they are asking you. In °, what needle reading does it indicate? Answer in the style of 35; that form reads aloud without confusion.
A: 160
